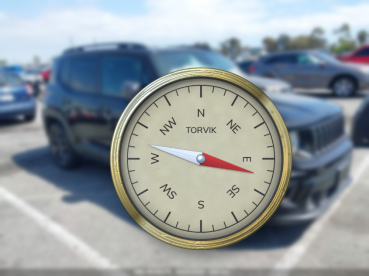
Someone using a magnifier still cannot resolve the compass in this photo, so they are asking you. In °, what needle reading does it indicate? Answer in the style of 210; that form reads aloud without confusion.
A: 105
